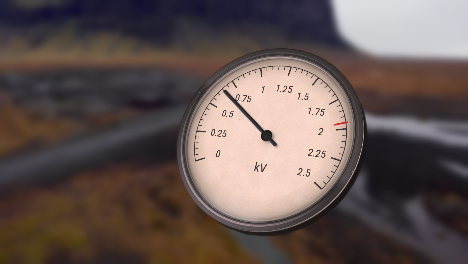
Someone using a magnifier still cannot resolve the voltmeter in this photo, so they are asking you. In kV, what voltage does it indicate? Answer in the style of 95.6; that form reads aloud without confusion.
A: 0.65
